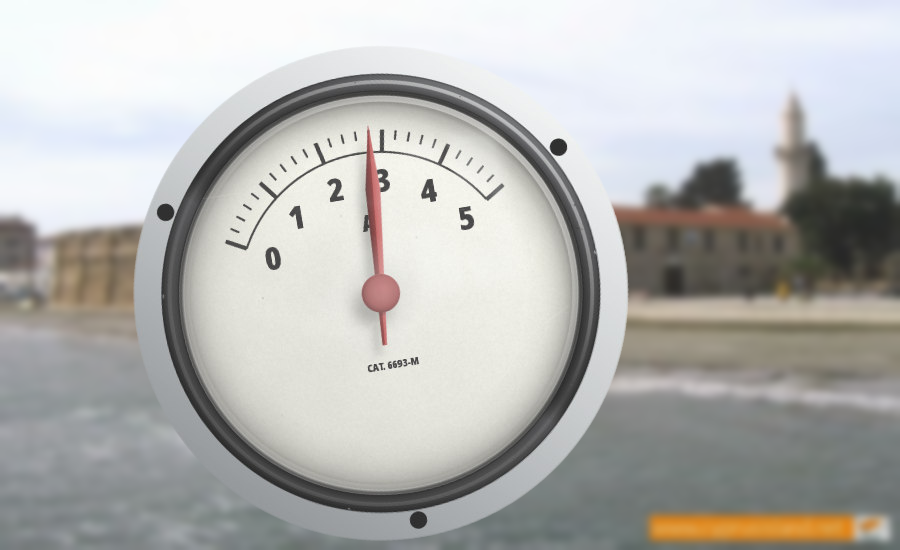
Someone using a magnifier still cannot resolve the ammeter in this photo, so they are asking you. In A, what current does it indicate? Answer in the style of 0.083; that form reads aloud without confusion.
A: 2.8
